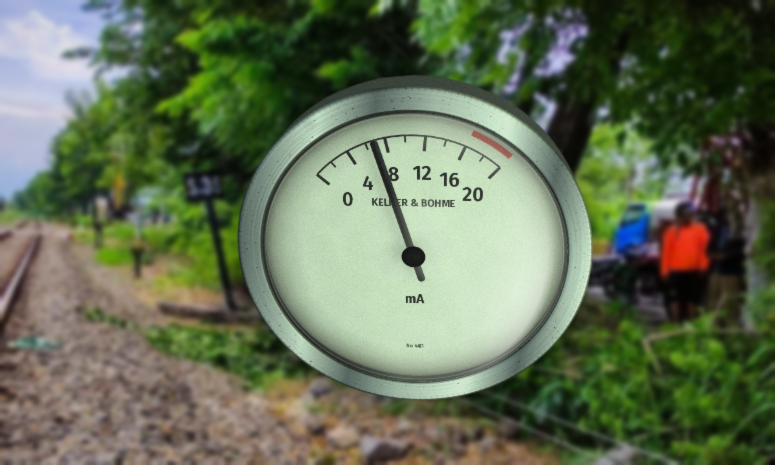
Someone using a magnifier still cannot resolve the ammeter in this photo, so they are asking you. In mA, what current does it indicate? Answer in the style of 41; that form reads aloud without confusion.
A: 7
